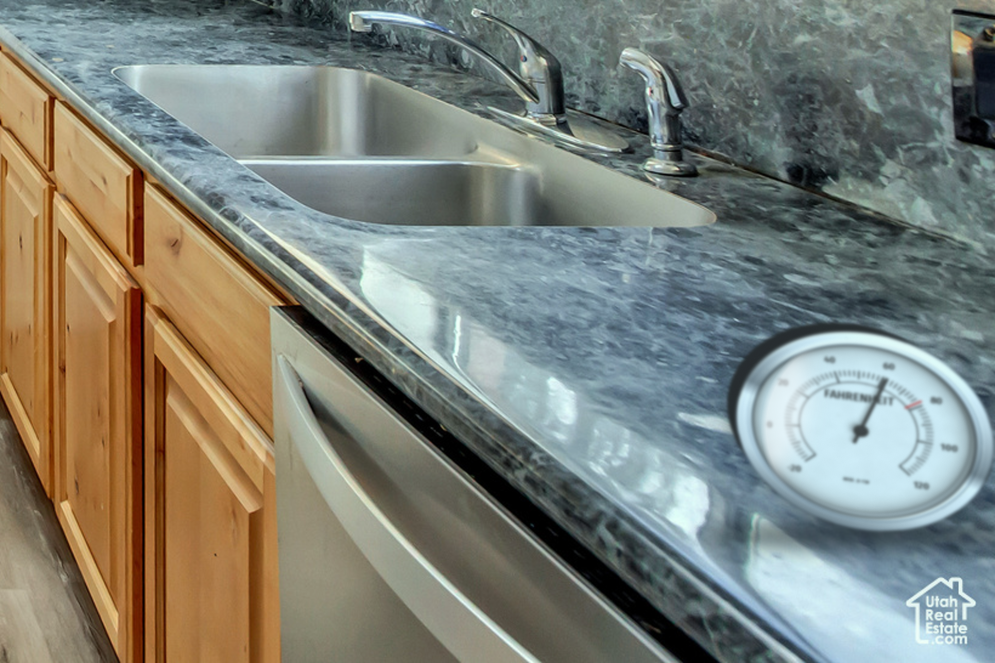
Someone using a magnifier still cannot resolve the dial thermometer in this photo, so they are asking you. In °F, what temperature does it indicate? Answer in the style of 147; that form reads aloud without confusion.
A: 60
